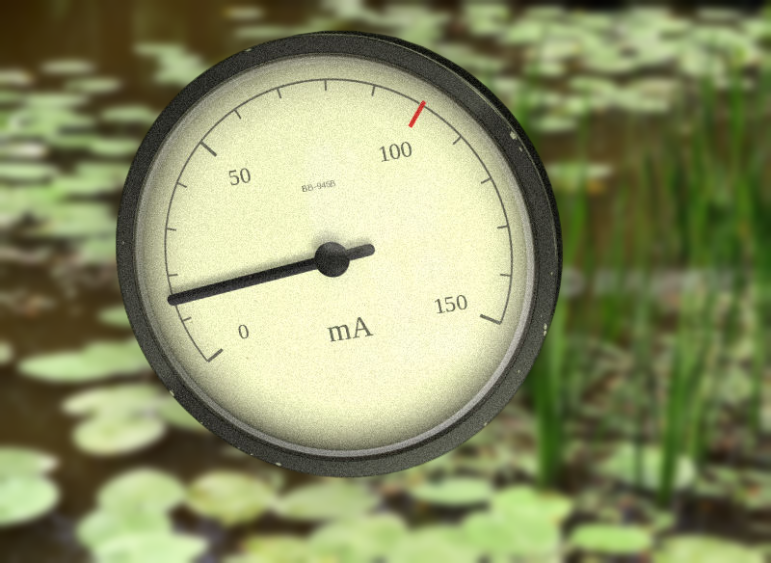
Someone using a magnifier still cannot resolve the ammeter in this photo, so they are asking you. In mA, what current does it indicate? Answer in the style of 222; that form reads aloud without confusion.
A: 15
